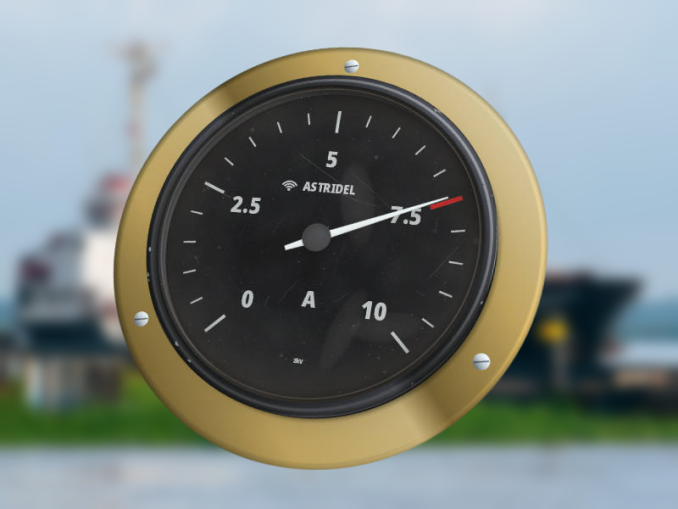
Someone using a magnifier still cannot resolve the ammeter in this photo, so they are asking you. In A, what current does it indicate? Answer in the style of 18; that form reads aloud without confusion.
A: 7.5
